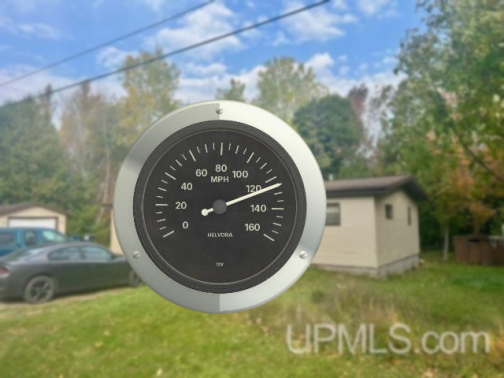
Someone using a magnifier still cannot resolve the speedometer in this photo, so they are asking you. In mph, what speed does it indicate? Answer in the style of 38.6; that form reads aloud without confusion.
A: 125
